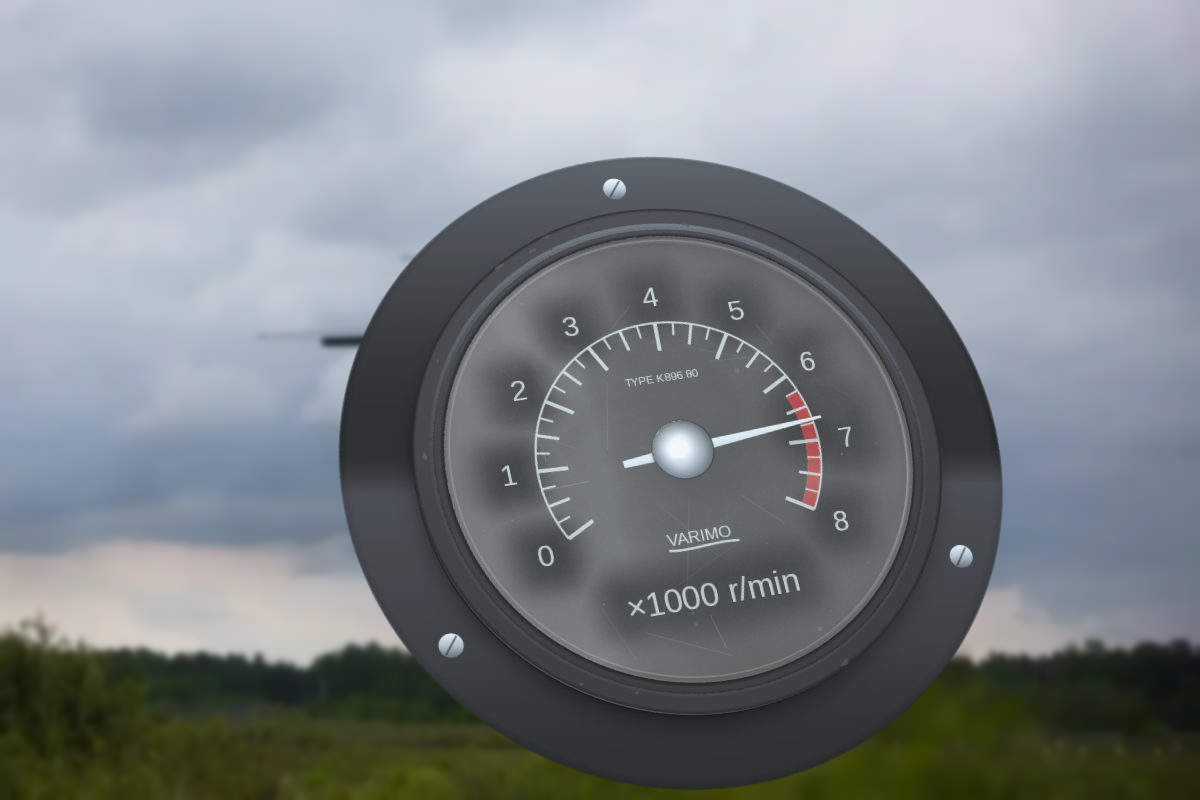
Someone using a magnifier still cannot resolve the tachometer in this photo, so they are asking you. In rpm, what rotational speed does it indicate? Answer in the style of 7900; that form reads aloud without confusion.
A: 6750
